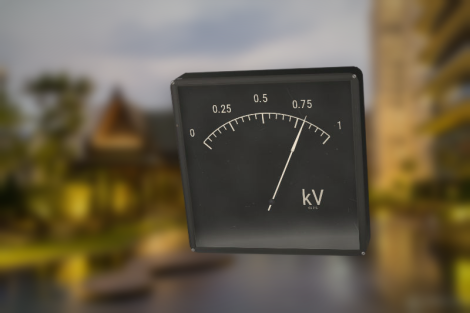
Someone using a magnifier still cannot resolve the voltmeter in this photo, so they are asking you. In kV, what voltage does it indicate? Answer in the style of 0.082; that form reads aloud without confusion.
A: 0.8
